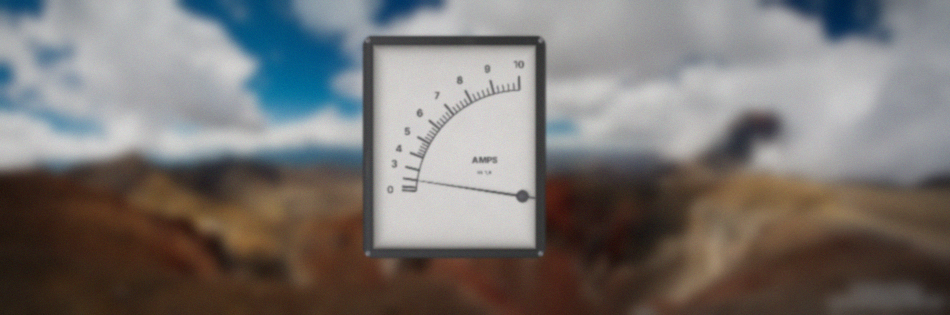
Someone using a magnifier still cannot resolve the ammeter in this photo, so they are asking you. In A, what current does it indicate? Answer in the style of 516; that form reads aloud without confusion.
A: 2
